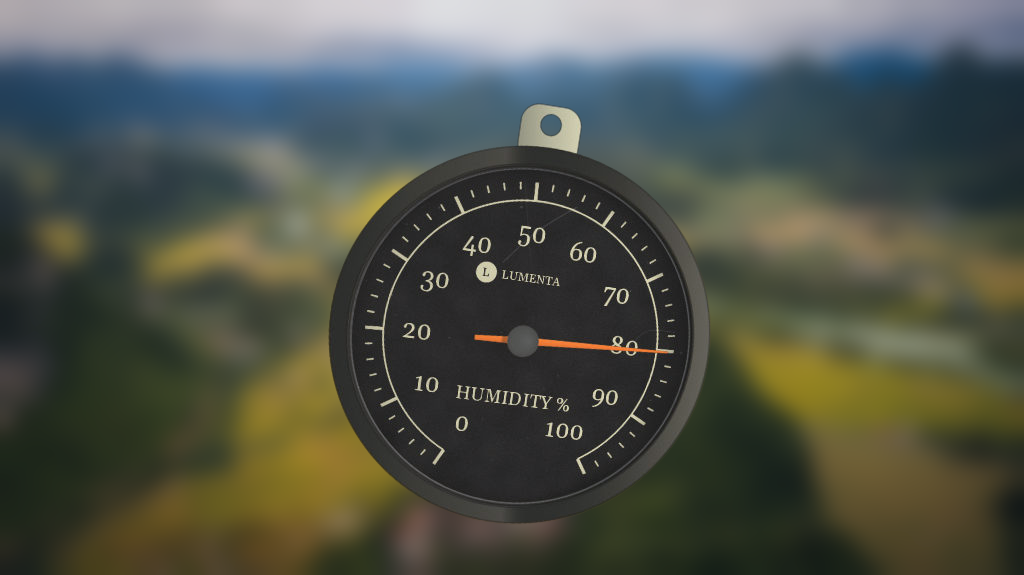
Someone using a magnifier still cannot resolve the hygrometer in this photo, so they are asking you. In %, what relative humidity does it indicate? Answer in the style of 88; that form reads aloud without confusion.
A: 80
